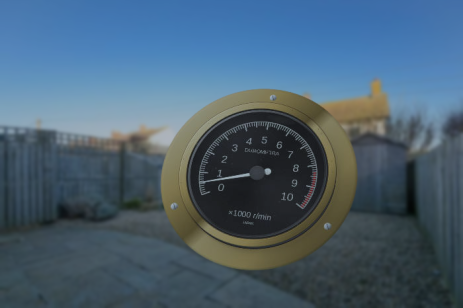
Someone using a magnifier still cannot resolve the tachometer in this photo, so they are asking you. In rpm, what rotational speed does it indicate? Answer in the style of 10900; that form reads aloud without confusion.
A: 500
